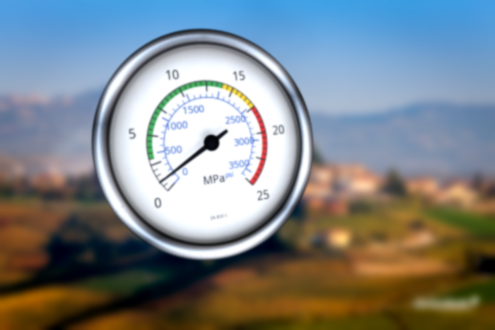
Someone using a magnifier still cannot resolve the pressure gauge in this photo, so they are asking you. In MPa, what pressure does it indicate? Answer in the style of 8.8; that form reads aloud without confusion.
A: 1
